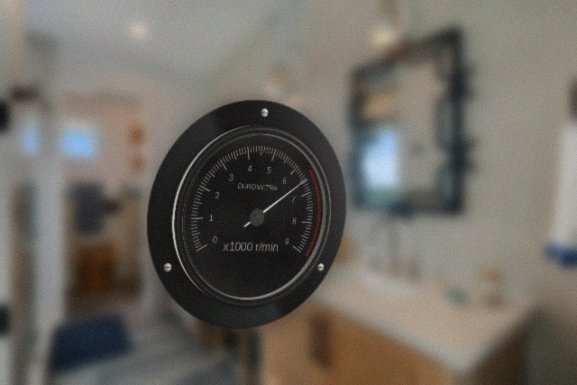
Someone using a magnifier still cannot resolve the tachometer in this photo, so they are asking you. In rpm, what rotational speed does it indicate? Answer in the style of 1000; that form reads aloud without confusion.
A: 6500
